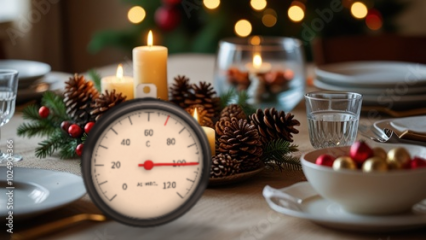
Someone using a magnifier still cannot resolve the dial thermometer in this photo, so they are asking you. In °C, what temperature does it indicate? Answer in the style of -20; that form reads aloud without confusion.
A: 100
